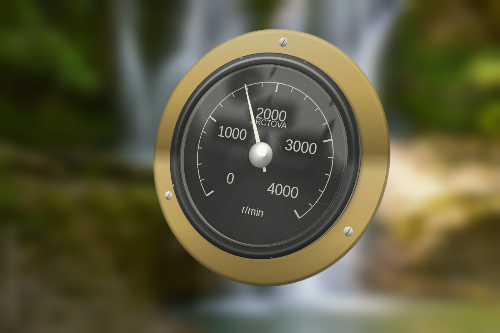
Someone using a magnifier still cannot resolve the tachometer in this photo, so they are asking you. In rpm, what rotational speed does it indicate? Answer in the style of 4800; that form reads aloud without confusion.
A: 1600
